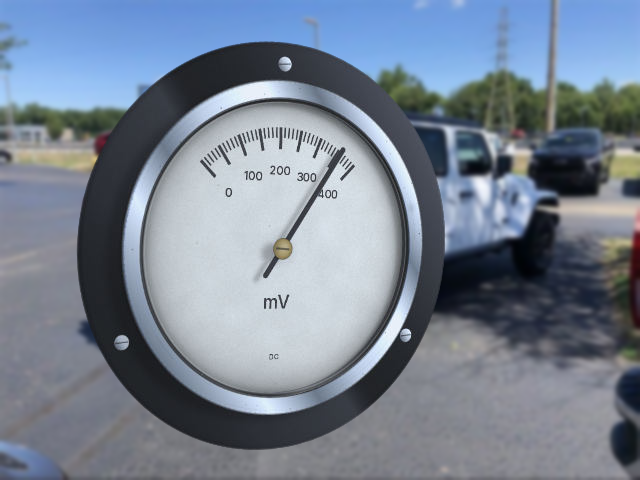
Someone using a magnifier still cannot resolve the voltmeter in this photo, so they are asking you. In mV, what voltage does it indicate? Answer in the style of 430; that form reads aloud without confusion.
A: 350
